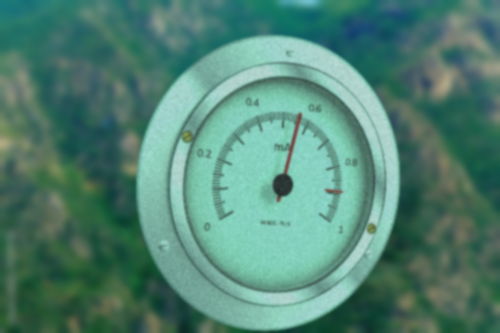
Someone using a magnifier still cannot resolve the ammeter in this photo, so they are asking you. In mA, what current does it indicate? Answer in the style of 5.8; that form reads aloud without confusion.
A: 0.55
